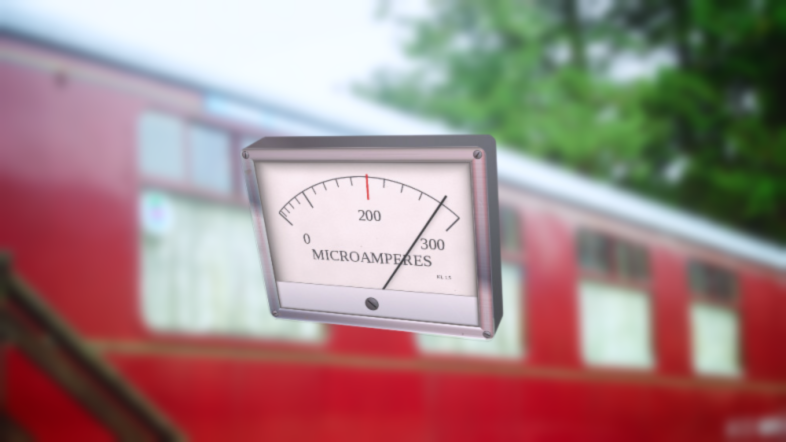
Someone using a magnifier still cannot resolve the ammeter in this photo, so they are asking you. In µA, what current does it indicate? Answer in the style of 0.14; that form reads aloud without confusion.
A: 280
